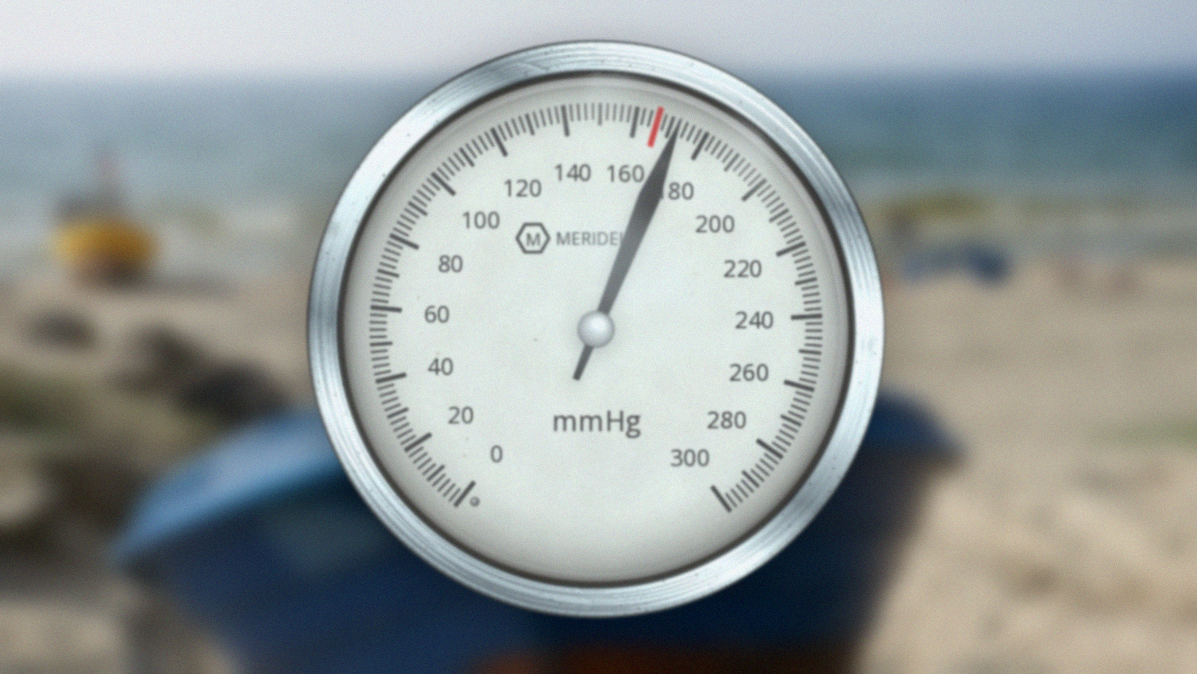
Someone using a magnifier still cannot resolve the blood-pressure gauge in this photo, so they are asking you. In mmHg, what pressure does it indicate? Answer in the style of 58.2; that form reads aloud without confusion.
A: 172
